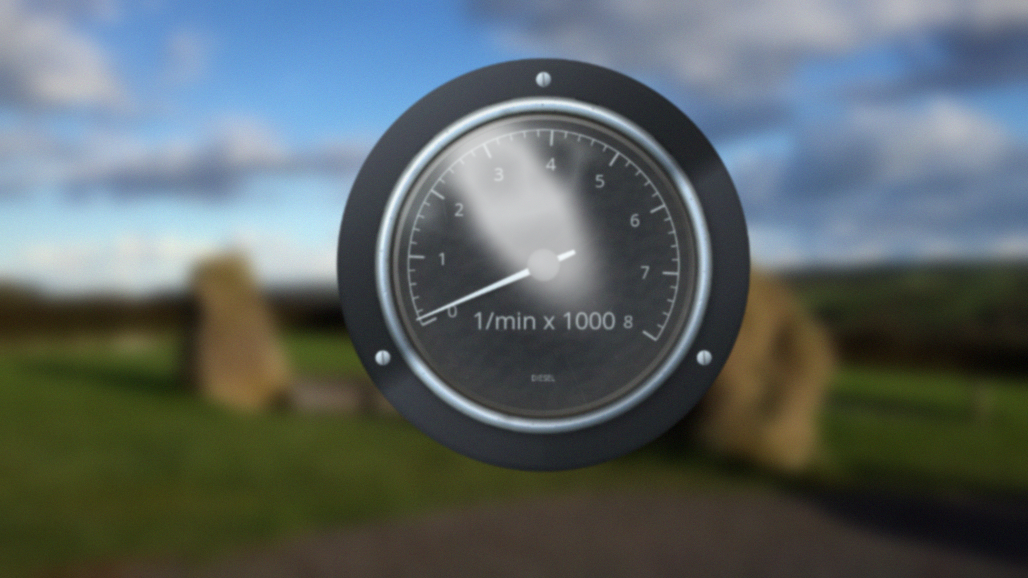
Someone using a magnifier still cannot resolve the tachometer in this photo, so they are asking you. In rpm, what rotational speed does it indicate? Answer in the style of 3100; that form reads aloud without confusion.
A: 100
